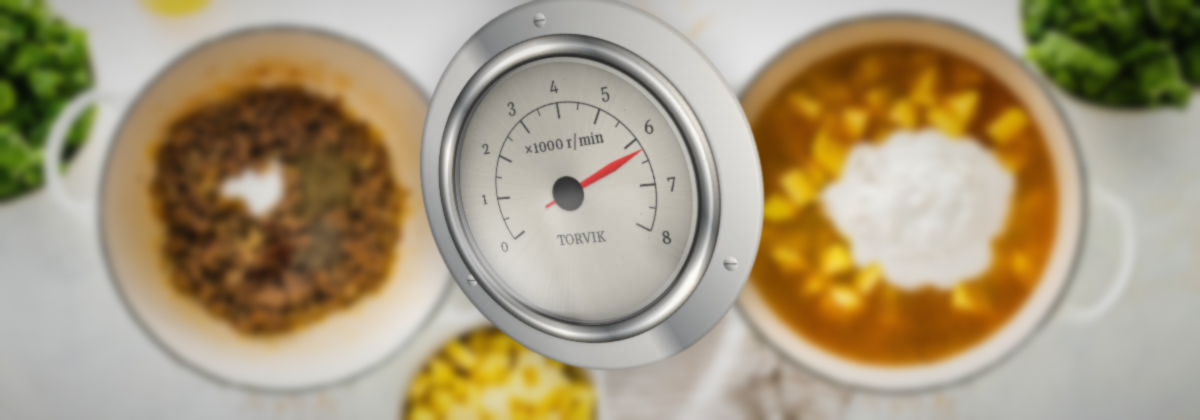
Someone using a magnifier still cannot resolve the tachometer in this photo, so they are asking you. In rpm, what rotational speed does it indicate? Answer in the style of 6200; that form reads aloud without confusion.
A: 6250
